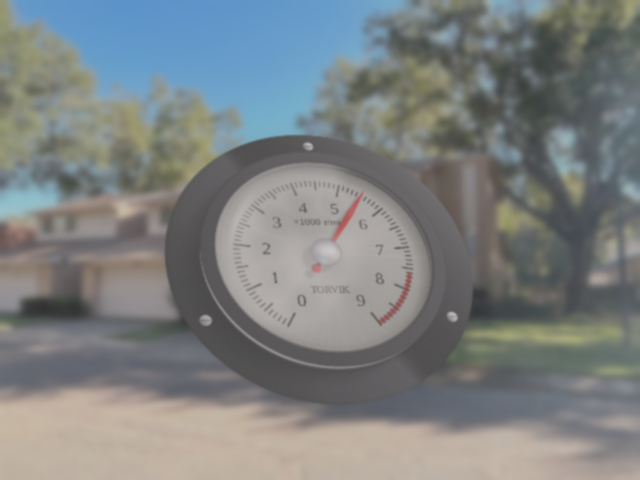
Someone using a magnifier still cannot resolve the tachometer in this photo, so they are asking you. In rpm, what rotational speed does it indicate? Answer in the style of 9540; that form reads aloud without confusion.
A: 5500
